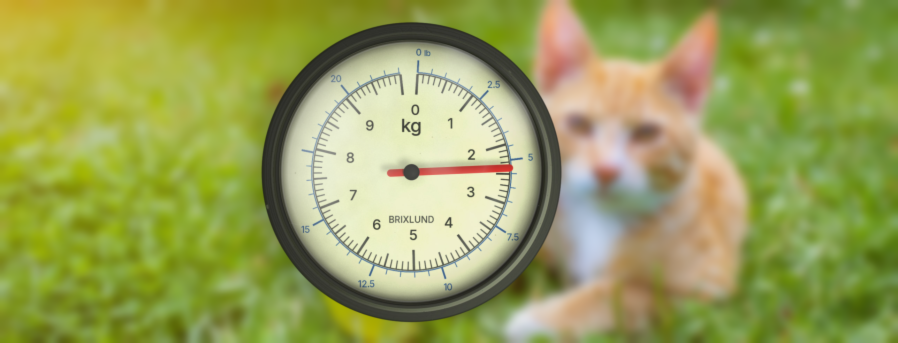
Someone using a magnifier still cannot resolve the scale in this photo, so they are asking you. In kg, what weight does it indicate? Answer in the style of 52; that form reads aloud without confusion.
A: 2.4
